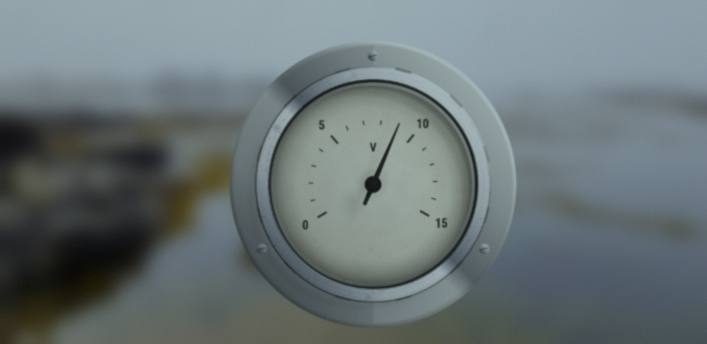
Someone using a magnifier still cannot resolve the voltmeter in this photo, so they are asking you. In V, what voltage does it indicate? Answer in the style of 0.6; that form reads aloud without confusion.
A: 9
